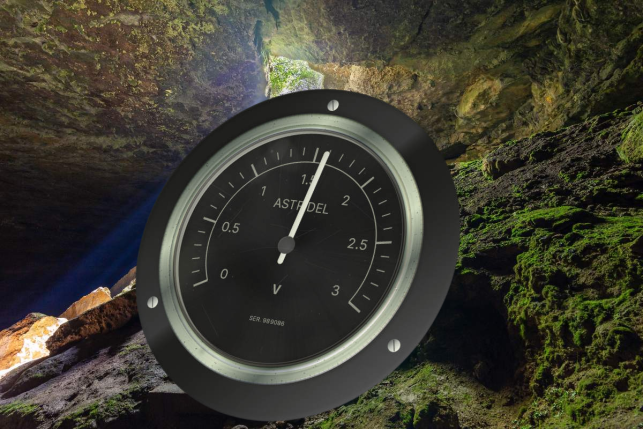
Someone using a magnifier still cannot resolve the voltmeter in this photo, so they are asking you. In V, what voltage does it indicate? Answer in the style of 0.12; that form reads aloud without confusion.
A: 1.6
